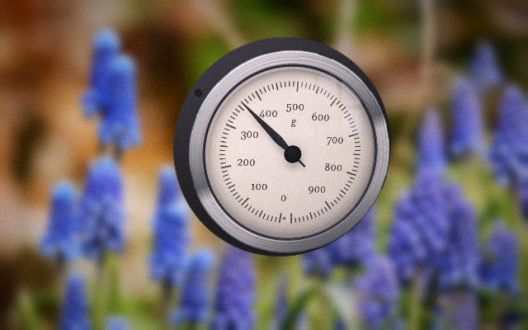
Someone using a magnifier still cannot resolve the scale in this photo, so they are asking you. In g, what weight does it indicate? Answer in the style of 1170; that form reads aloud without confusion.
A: 360
